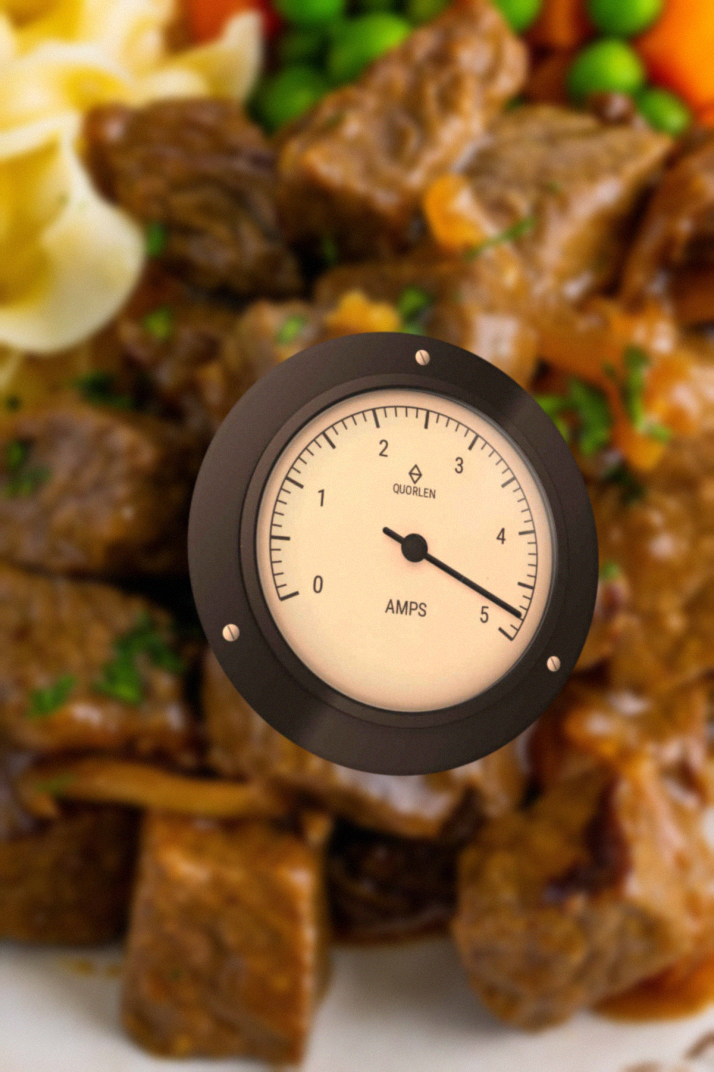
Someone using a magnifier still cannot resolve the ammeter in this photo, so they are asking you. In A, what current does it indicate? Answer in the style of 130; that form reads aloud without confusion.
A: 4.8
